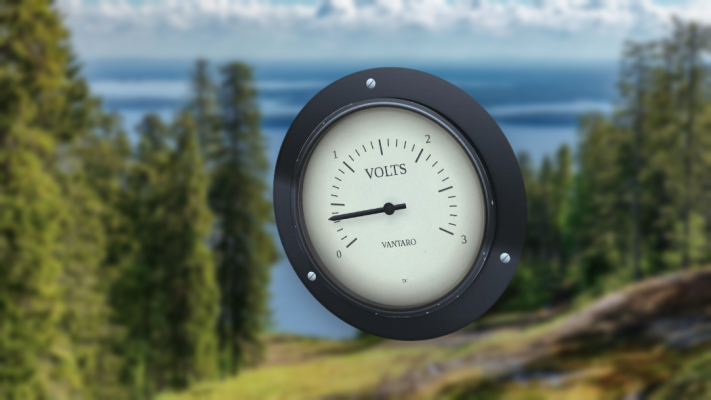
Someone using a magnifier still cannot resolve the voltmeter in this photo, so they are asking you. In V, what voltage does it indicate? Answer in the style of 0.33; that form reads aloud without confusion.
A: 0.35
